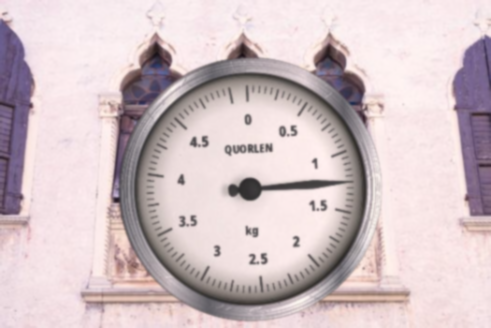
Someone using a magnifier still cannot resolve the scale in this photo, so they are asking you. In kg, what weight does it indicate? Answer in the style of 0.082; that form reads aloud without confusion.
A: 1.25
